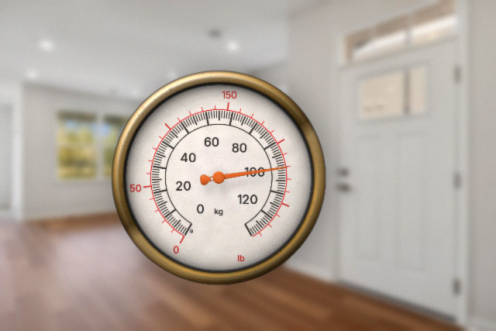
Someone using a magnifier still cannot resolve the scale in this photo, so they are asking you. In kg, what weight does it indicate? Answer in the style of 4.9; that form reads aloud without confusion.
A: 100
